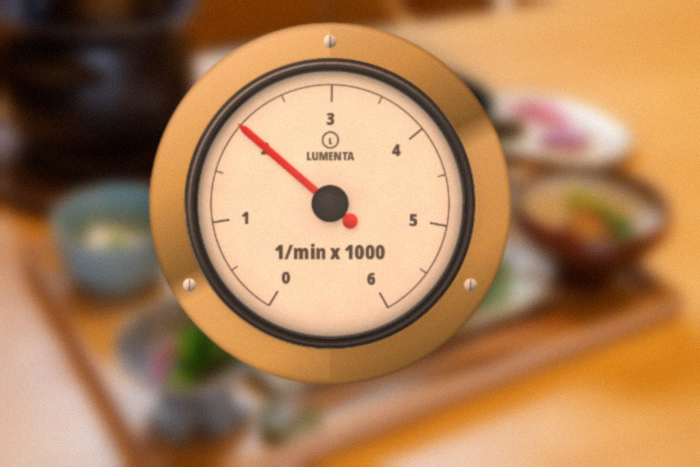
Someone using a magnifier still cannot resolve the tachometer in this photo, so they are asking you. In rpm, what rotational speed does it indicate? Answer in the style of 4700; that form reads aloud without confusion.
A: 2000
